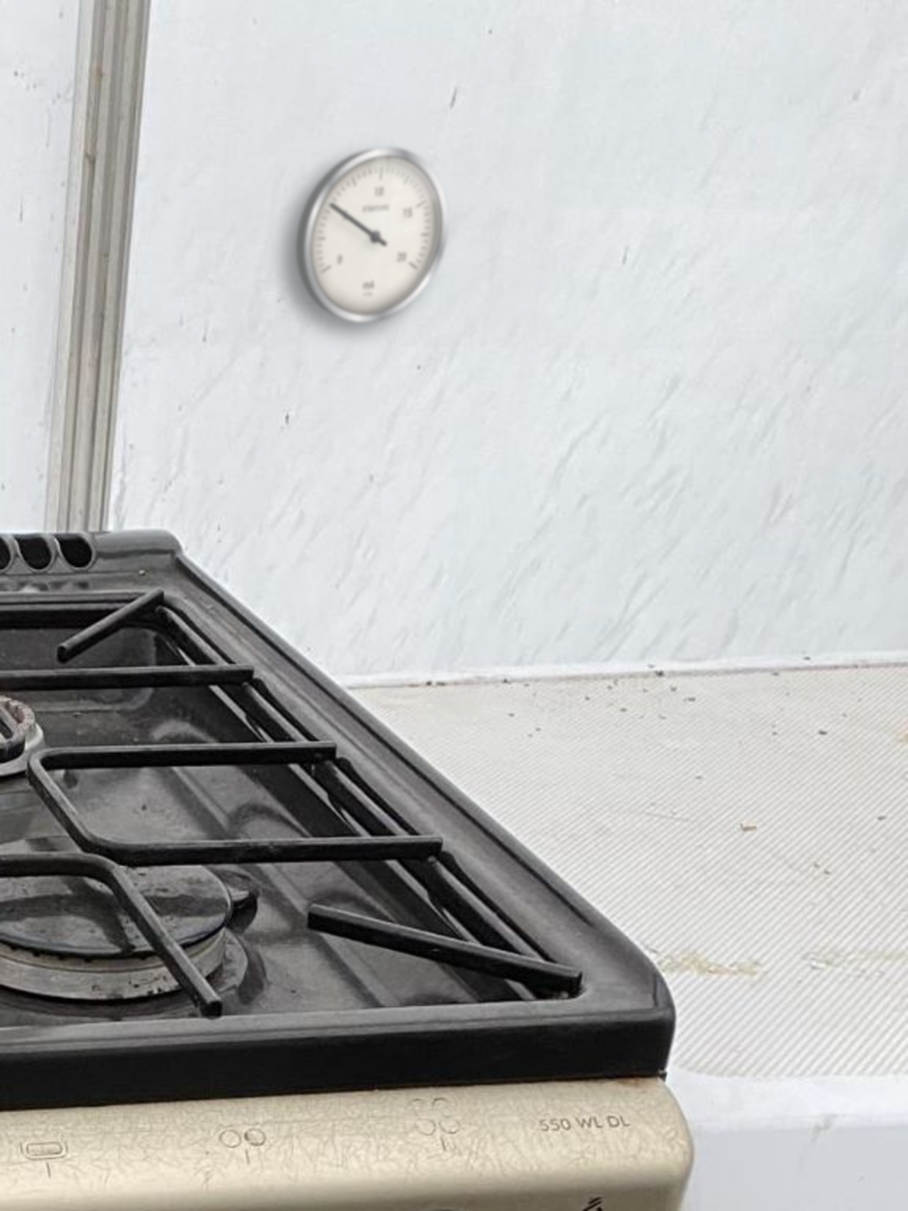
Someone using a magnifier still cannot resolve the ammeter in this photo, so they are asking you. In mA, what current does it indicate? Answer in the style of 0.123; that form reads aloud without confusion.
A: 5
